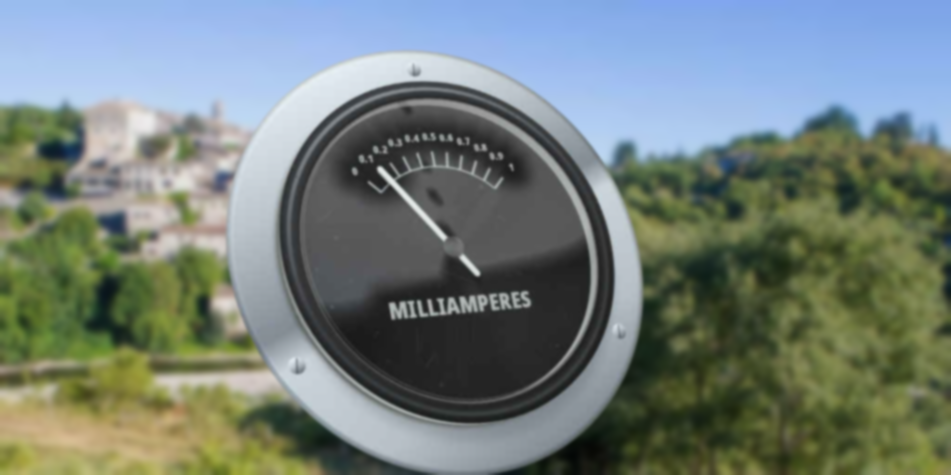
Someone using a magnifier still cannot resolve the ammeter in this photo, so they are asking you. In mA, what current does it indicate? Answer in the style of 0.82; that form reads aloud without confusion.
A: 0.1
